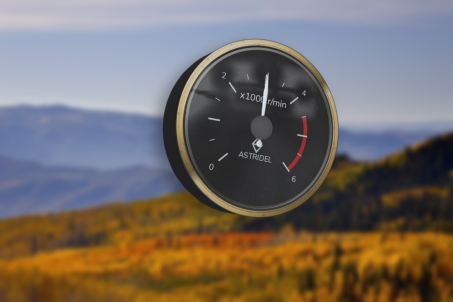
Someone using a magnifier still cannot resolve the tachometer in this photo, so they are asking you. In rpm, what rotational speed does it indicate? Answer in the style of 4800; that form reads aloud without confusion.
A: 3000
